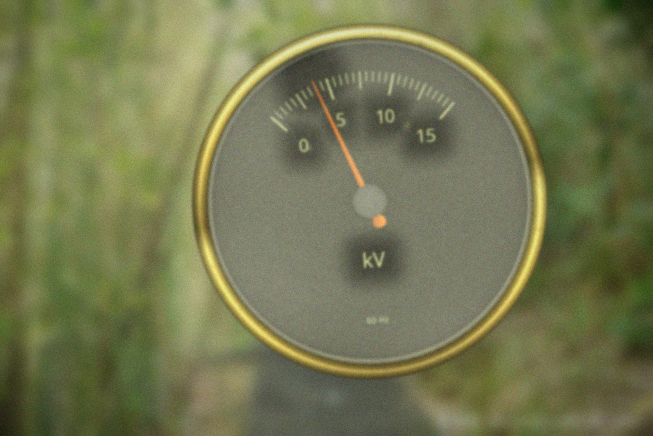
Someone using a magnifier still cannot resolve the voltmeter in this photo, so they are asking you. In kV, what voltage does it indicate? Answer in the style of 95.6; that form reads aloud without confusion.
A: 4
